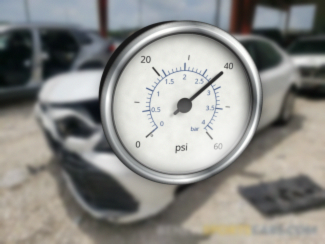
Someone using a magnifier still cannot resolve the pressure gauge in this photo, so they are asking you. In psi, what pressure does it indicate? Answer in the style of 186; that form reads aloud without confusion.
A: 40
